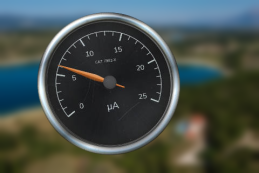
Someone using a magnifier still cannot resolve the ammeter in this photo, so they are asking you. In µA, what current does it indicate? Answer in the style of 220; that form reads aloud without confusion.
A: 6
